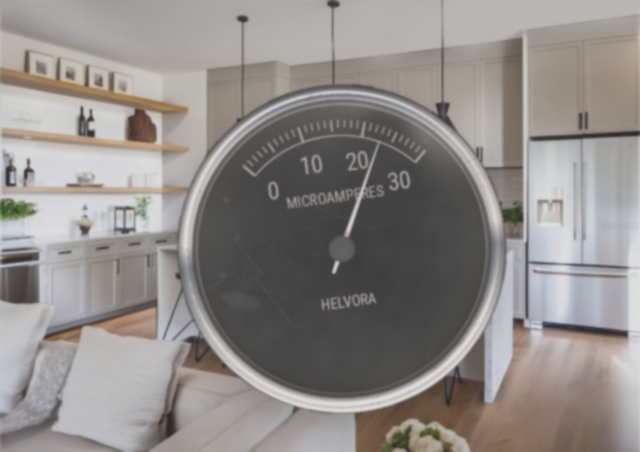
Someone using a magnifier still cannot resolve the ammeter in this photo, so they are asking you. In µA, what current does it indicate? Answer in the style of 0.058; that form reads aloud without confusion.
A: 23
